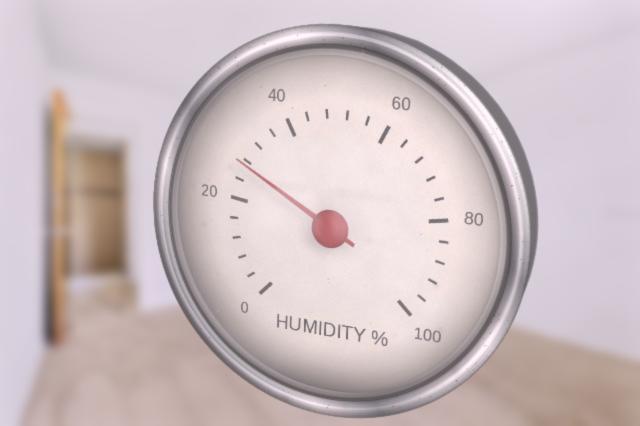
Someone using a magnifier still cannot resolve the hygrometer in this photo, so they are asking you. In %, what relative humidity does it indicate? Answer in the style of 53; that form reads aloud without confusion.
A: 28
